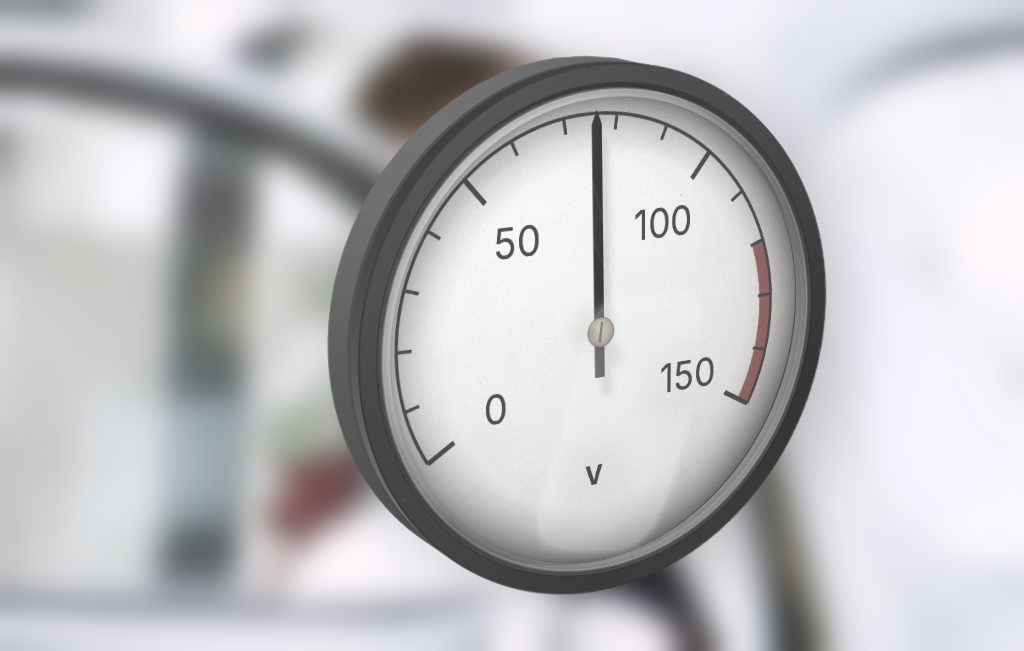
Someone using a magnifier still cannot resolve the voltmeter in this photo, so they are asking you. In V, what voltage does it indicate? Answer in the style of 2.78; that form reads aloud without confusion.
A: 75
